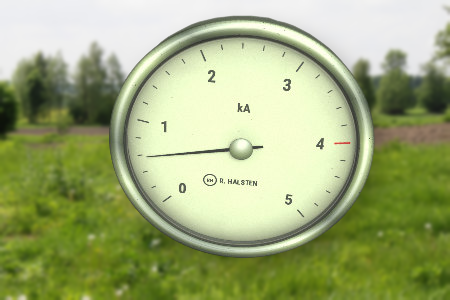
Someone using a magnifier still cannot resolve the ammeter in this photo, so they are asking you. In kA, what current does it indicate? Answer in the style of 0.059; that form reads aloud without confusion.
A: 0.6
